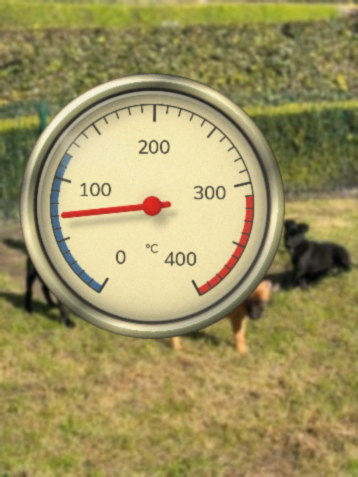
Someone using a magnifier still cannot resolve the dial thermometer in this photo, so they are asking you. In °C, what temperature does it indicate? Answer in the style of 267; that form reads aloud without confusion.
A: 70
